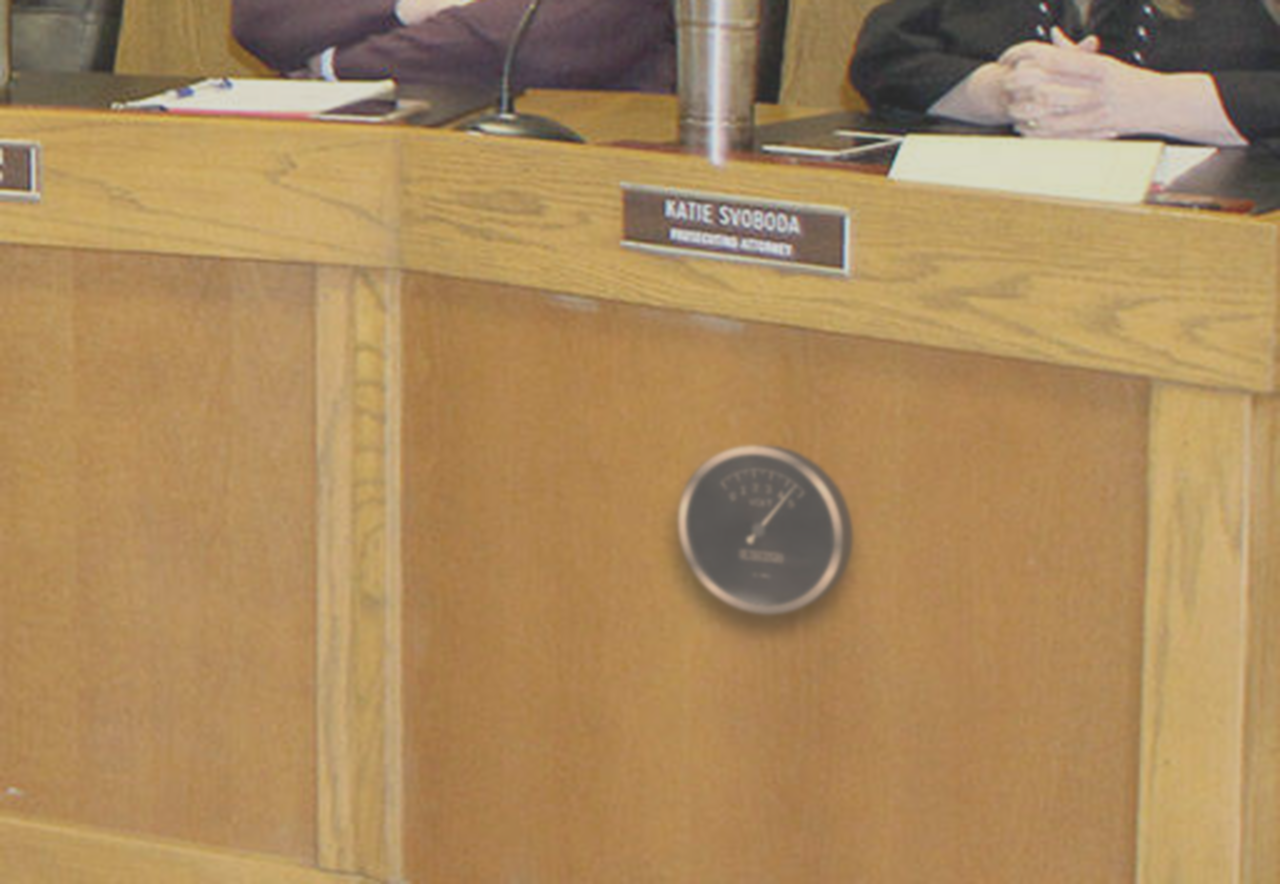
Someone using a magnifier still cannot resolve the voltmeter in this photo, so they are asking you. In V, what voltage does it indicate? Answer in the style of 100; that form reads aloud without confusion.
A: 4.5
